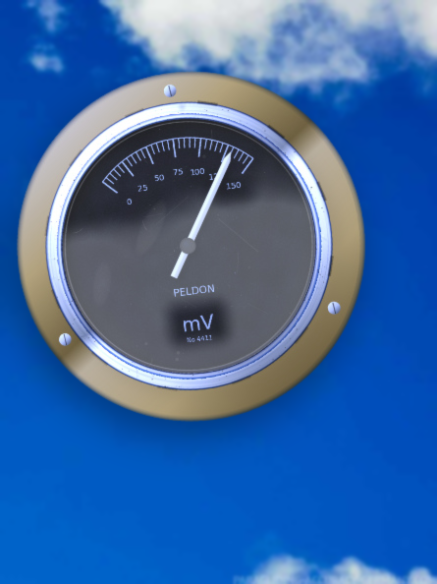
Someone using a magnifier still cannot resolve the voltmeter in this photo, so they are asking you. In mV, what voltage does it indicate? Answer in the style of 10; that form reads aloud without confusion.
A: 130
